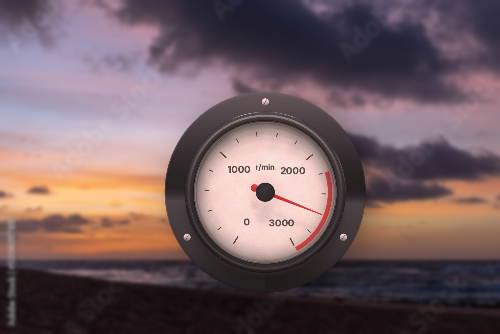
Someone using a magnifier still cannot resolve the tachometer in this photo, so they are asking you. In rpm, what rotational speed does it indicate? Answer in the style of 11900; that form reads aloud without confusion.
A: 2600
